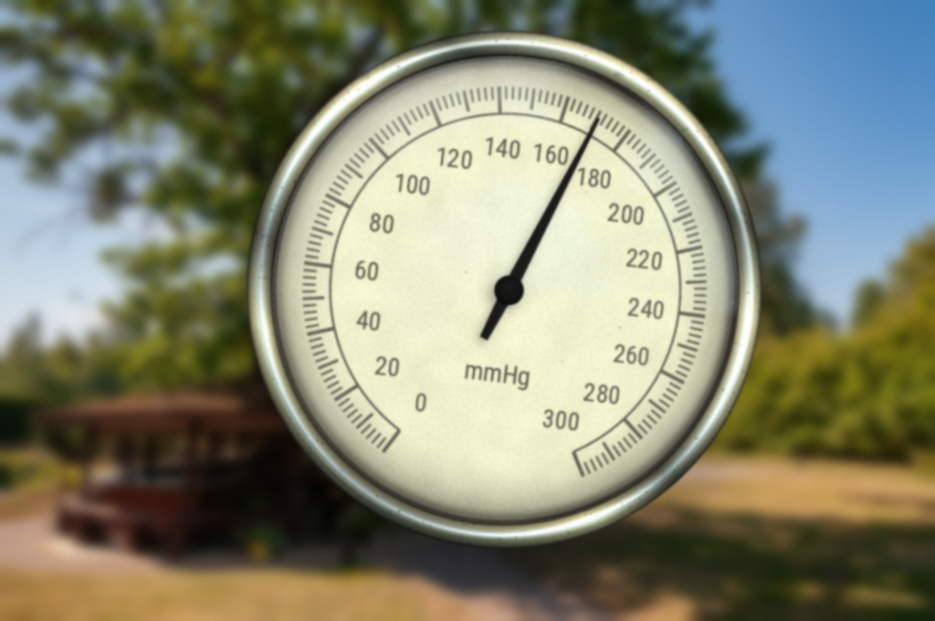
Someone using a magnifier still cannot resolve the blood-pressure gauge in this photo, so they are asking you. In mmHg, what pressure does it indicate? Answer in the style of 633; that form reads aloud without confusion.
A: 170
